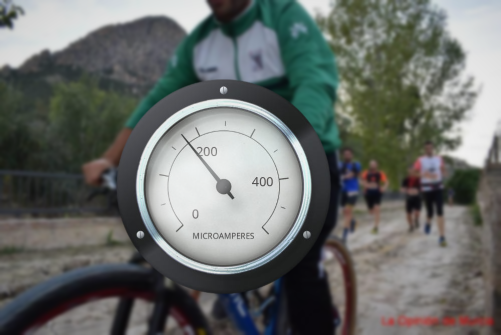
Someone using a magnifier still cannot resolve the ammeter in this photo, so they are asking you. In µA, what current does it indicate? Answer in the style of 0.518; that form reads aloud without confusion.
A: 175
